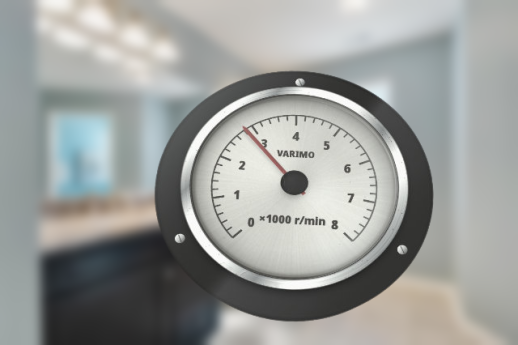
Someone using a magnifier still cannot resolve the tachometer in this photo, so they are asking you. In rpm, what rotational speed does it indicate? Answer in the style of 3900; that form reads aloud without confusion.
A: 2800
